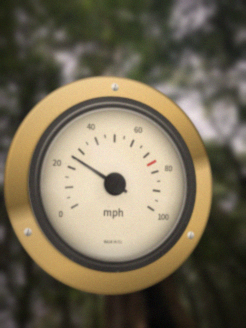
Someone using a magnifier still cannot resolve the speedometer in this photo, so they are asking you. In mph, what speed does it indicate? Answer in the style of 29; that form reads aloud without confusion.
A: 25
